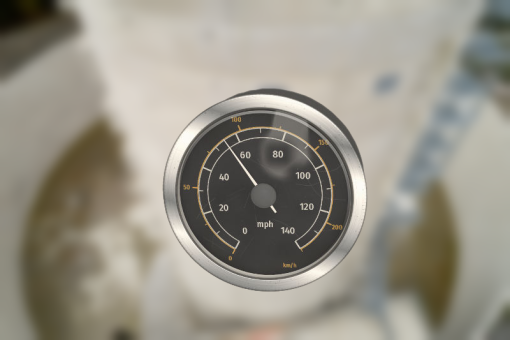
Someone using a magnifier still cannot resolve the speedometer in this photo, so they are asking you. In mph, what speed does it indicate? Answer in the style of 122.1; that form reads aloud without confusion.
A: 55
